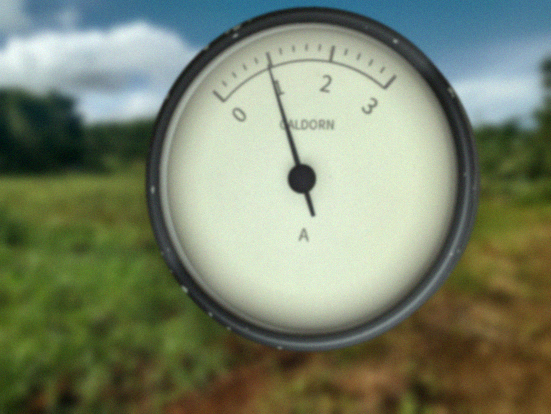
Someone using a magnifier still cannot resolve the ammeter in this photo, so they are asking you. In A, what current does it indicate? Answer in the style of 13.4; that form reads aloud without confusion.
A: 1
